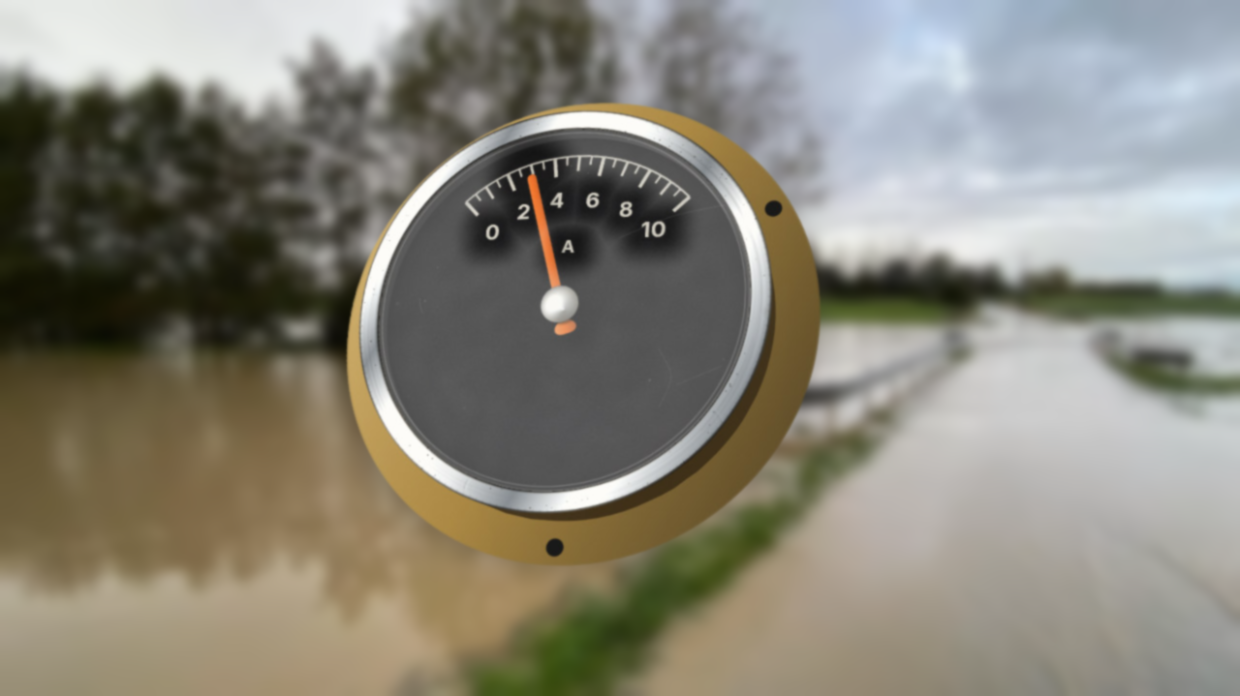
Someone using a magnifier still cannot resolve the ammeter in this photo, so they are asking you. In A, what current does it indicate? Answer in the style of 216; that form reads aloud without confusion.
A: 3
